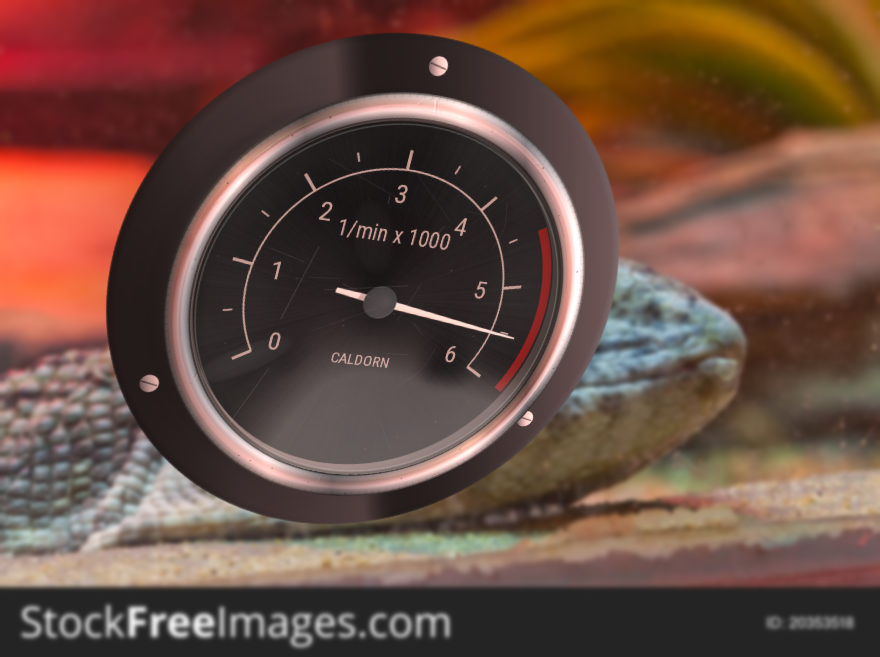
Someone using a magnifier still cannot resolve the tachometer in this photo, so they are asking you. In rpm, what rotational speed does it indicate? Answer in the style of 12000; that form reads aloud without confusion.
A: 5500
